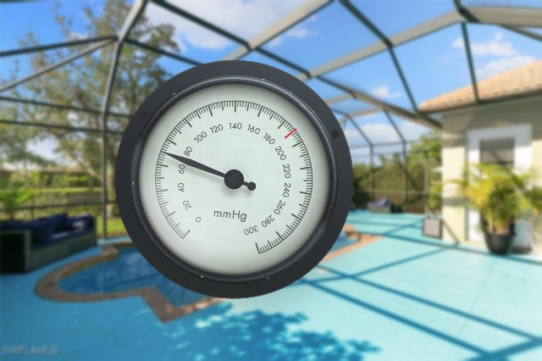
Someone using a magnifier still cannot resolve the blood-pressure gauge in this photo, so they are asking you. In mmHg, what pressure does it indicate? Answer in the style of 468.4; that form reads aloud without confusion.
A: 70
